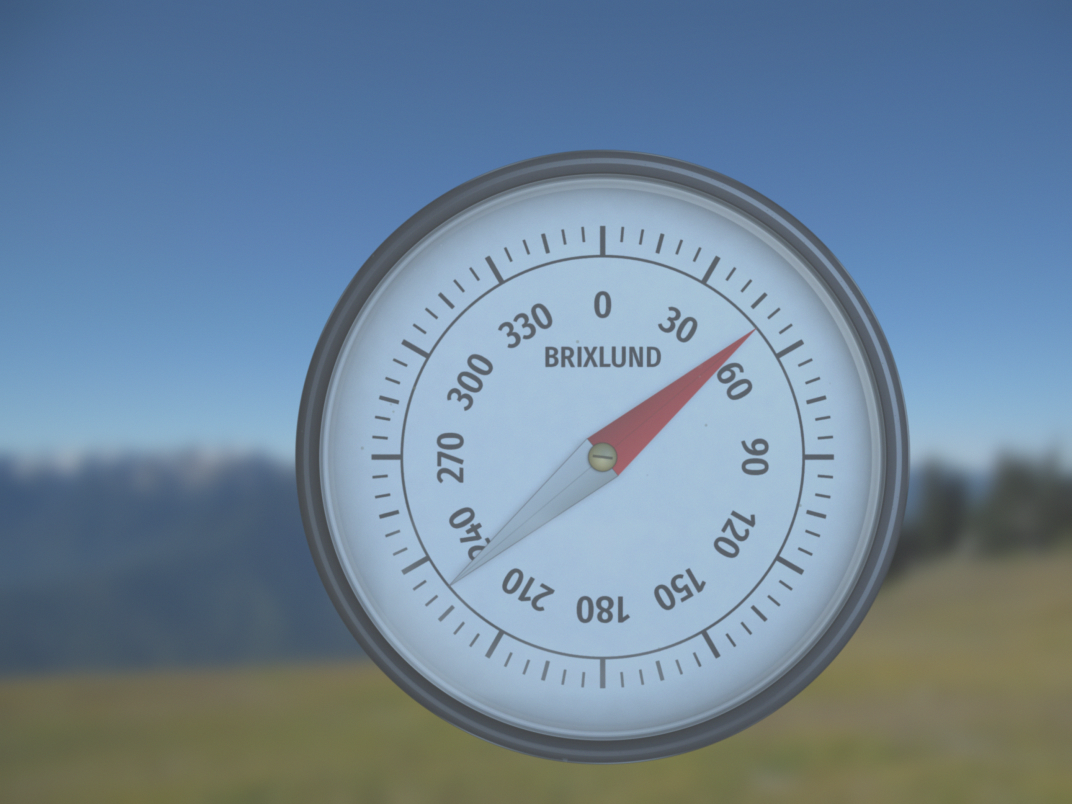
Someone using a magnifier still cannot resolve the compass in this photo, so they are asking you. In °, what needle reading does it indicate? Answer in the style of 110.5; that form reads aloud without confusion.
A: 50
